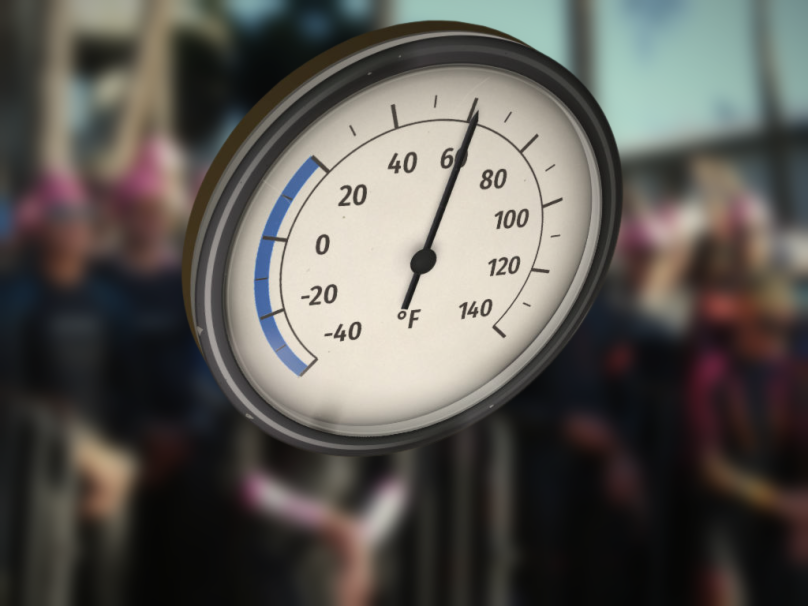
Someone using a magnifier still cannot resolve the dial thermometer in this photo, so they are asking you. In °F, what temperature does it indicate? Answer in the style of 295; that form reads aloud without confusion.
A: 60
